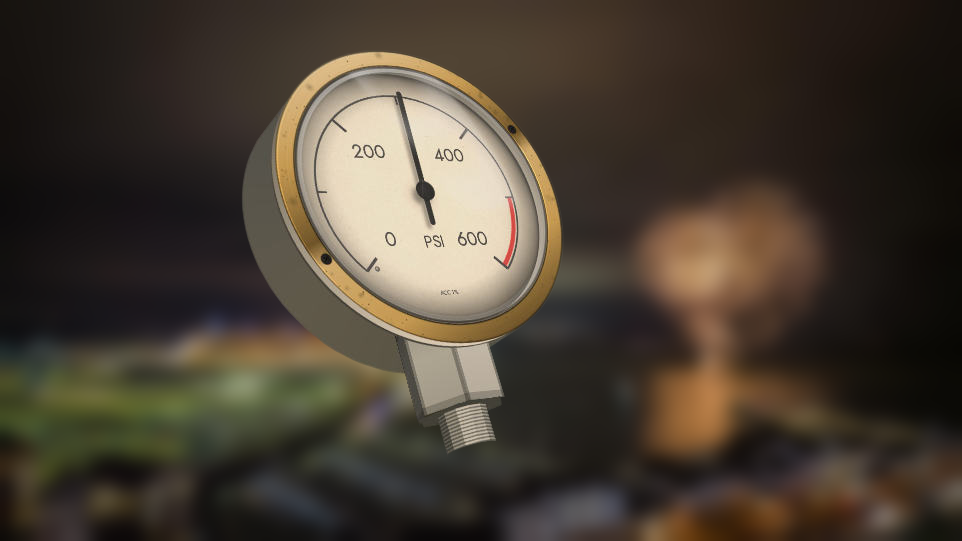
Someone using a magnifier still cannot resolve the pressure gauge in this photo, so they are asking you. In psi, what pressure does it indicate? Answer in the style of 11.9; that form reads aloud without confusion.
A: 300
